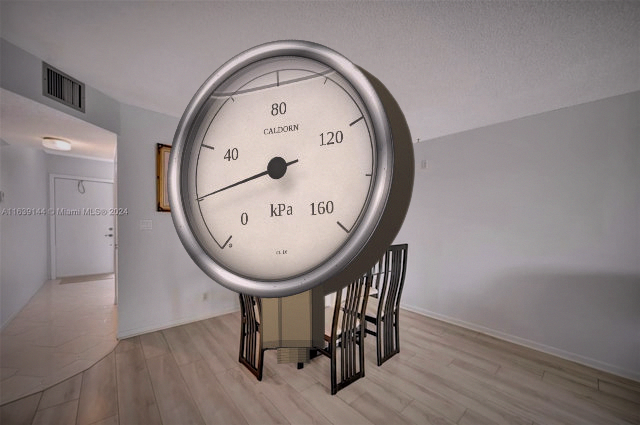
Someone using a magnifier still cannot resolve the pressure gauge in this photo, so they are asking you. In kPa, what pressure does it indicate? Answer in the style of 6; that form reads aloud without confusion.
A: 20
